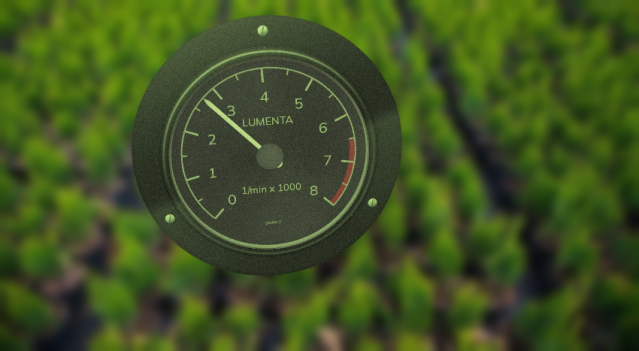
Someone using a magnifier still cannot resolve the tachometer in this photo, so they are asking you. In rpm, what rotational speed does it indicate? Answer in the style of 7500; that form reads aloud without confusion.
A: 2750
